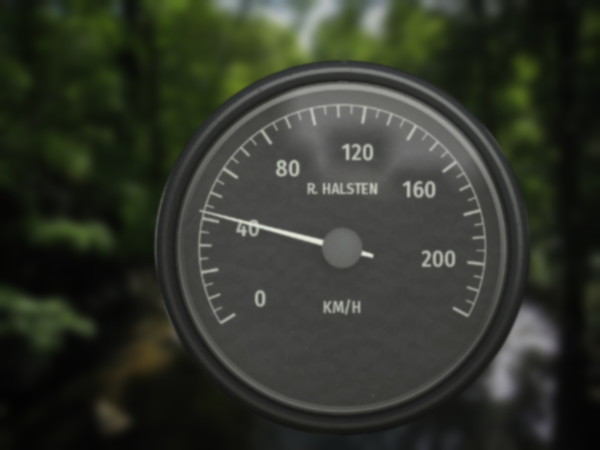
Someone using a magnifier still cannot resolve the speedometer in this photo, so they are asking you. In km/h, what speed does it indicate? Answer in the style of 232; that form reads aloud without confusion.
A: 42.5
